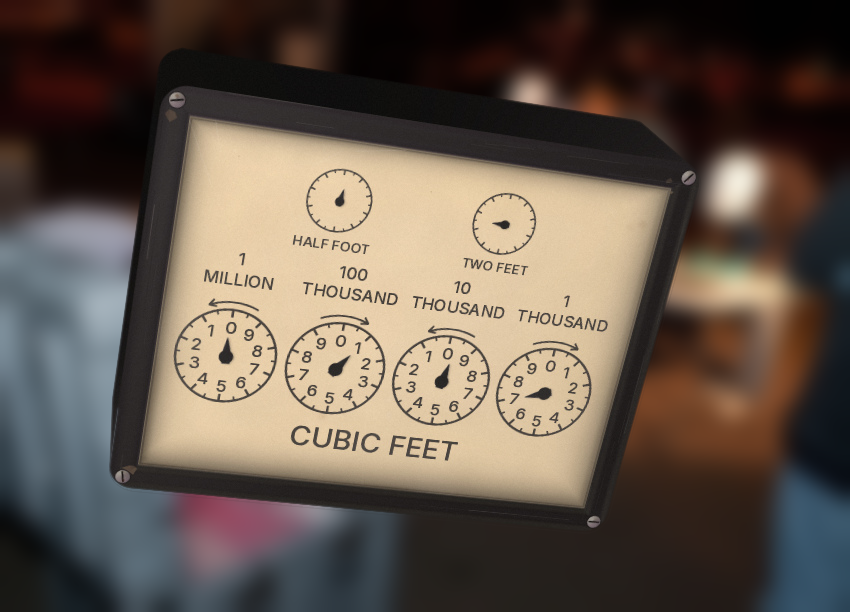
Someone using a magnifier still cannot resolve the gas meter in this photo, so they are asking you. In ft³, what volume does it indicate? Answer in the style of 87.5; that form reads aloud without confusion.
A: 9700
